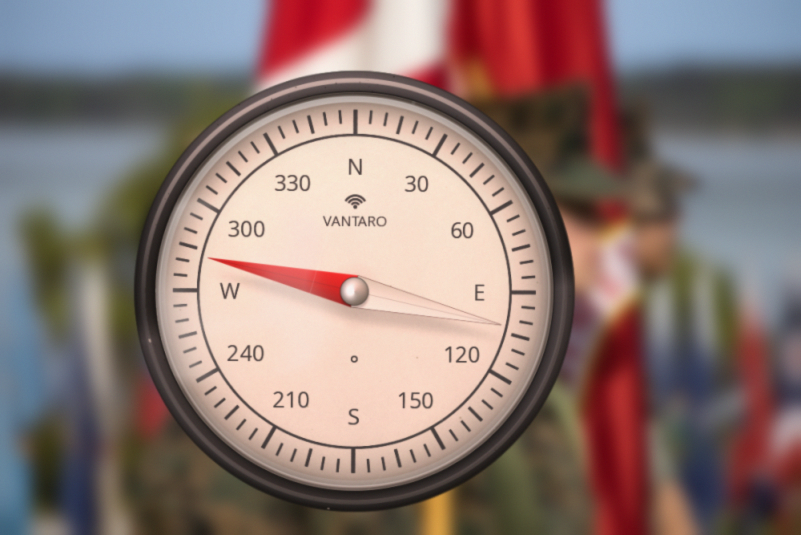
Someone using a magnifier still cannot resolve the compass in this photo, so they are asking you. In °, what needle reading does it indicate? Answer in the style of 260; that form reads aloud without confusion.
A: 282.5
